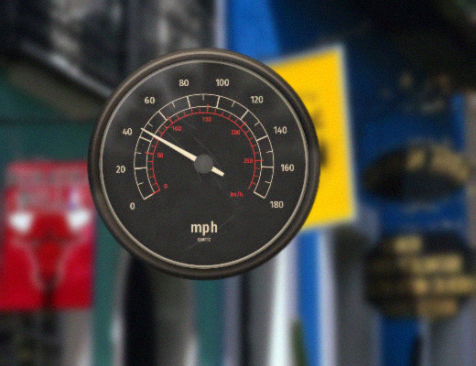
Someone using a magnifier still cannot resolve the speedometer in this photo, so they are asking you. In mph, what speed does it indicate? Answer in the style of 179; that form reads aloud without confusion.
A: 45
